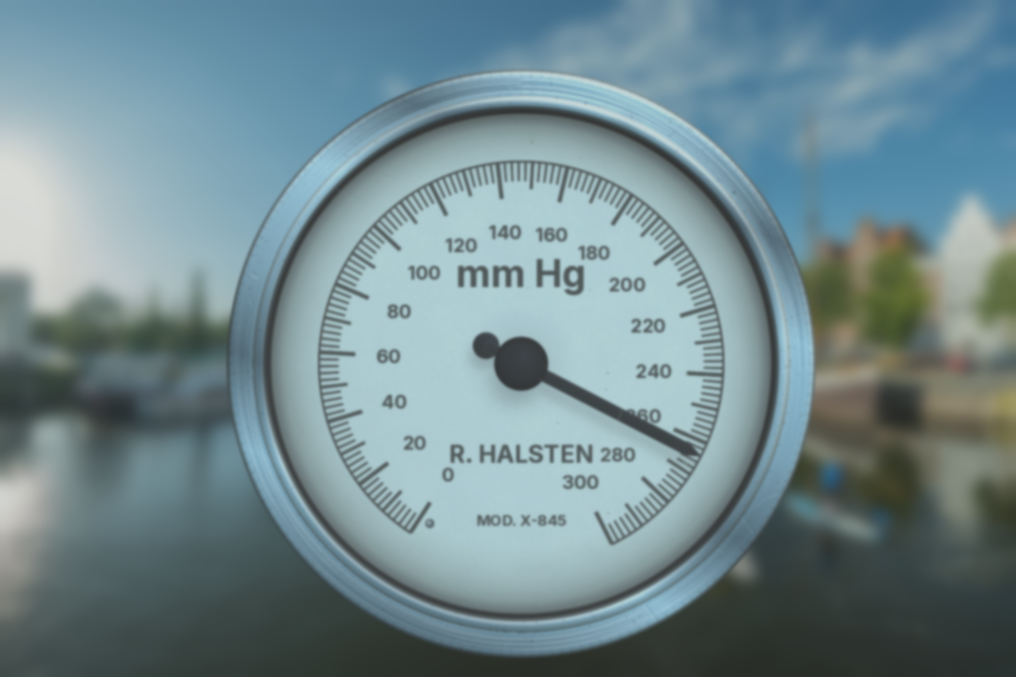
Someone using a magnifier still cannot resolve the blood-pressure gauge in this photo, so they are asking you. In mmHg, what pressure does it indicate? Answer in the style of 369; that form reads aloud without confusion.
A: 264
